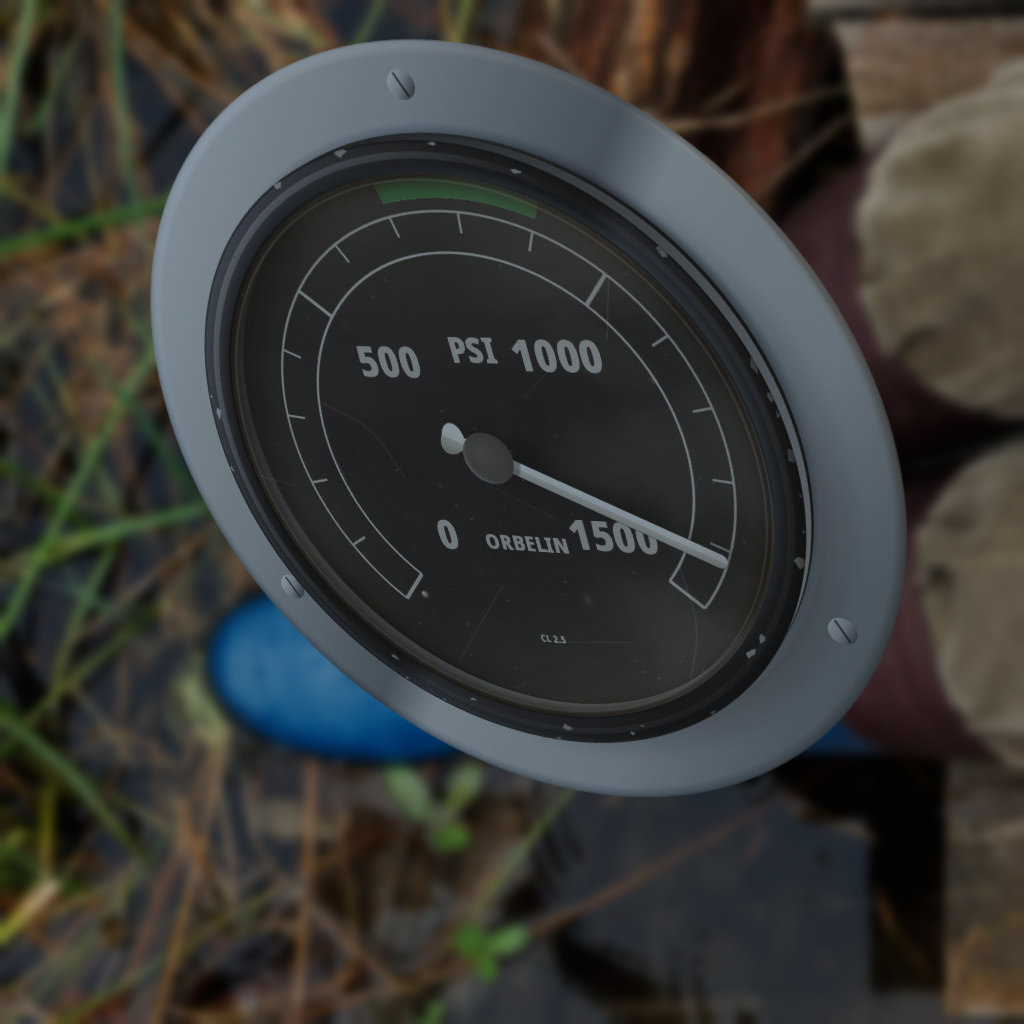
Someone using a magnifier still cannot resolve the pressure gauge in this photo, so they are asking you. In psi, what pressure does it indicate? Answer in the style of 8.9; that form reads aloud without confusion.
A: 1400
